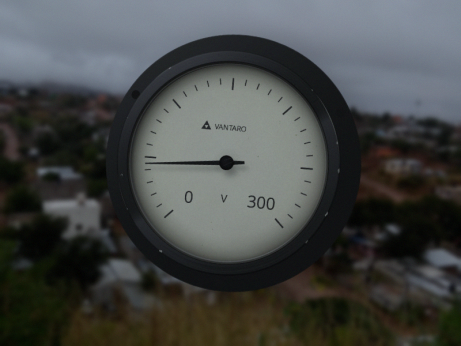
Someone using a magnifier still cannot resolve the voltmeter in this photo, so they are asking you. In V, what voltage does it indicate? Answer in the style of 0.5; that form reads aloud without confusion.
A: 45
